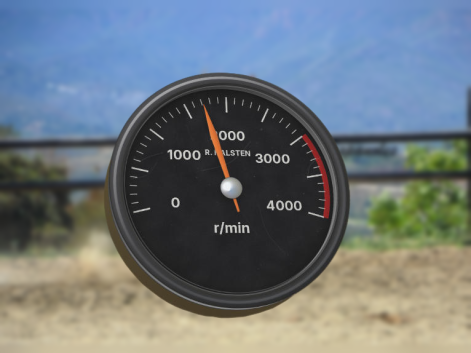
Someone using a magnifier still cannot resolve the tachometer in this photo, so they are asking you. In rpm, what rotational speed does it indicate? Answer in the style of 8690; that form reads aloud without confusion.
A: 1700
